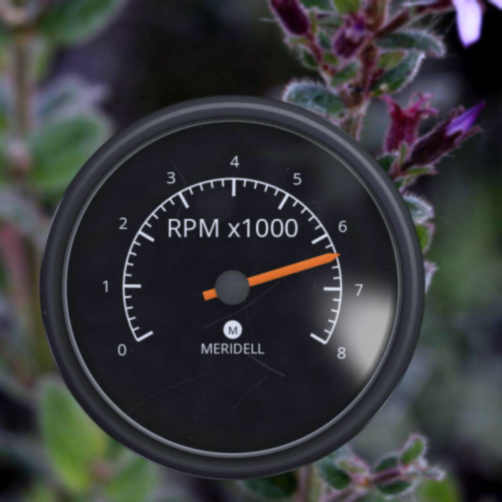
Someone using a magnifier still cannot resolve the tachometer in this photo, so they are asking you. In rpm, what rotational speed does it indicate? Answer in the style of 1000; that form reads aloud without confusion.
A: 6400
